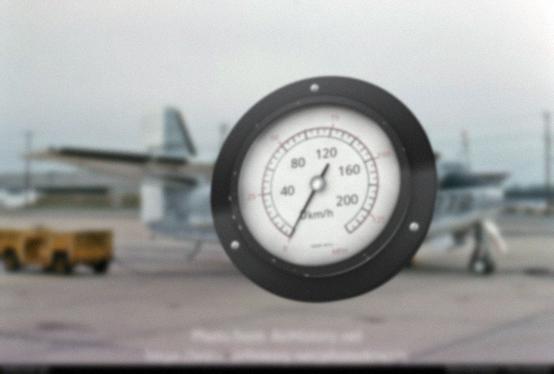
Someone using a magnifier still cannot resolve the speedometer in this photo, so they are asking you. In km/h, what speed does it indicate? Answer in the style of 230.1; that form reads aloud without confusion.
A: 0
